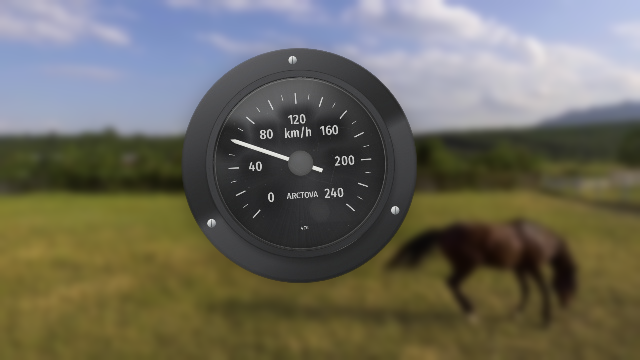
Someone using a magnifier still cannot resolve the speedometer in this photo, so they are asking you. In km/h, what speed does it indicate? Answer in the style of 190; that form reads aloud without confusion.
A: 60
